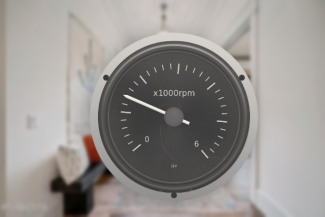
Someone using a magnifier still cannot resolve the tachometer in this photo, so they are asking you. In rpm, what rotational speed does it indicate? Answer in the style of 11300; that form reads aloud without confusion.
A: 1400
